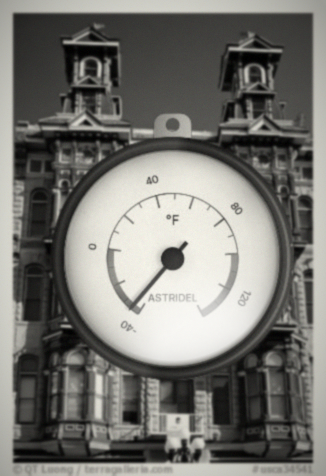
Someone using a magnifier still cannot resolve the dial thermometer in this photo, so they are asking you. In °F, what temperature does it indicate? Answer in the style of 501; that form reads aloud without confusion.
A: -35
